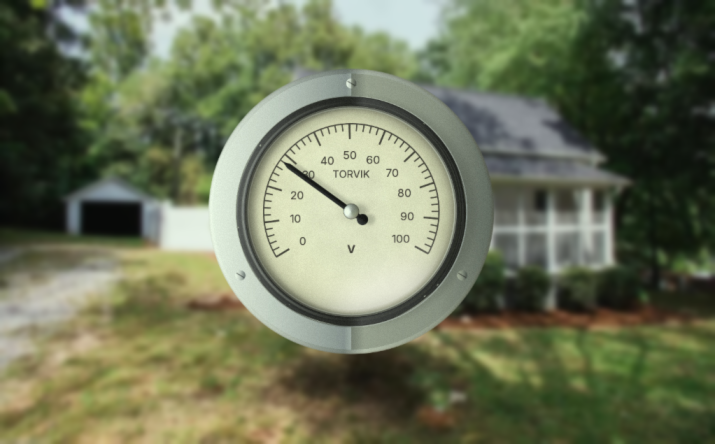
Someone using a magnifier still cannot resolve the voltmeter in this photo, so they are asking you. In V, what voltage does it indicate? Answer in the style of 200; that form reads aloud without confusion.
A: 28
